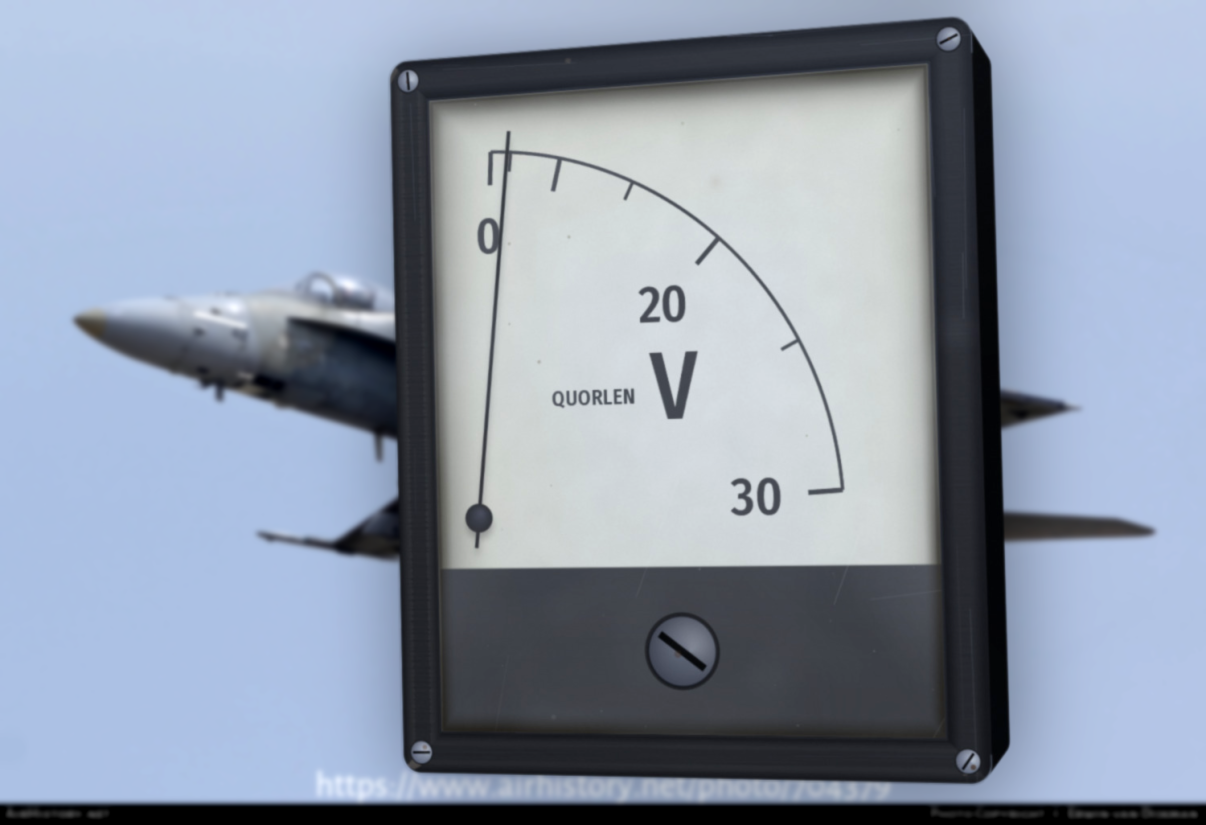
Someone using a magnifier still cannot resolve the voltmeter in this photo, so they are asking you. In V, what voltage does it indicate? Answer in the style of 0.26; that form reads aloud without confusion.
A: 5
